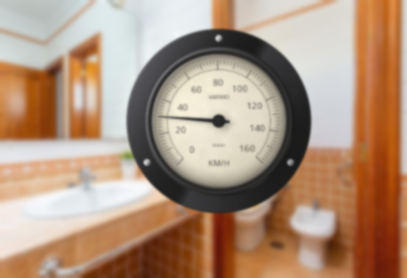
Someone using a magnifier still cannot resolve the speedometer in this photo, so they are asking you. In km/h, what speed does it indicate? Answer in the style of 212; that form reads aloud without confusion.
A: 30
